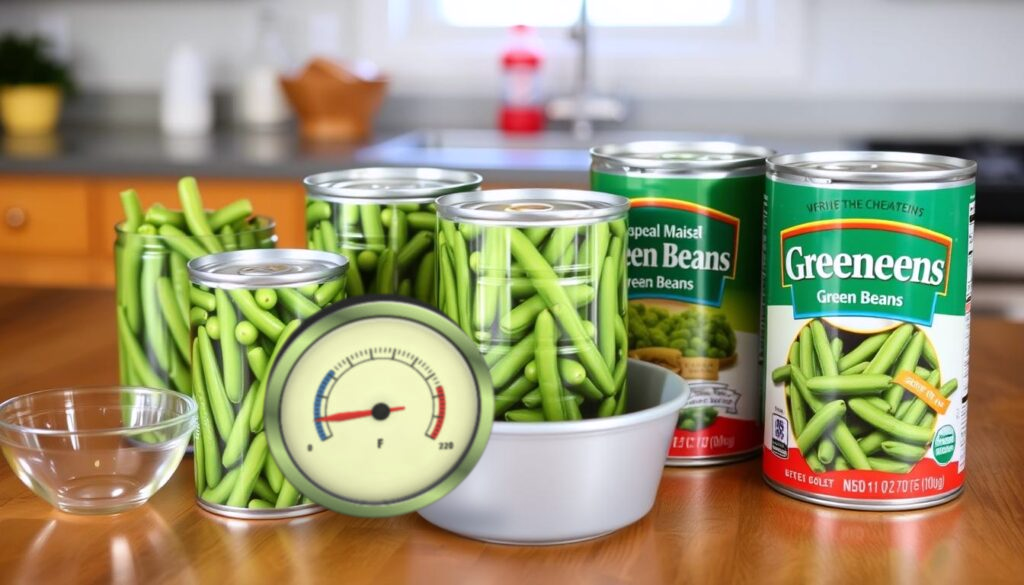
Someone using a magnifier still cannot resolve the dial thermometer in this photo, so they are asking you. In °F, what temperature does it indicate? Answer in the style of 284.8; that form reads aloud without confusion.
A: 20
